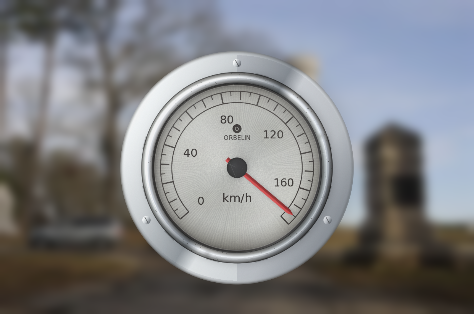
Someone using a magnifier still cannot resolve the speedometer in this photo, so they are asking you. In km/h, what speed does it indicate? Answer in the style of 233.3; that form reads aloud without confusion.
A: 175
